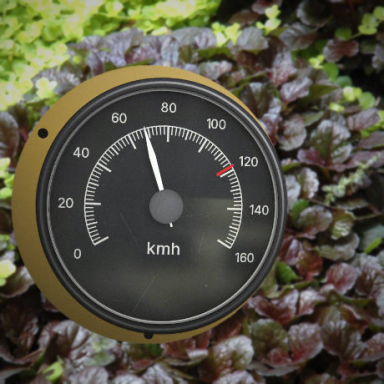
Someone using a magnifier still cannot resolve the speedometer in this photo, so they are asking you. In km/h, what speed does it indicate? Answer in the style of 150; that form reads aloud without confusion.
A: 68
